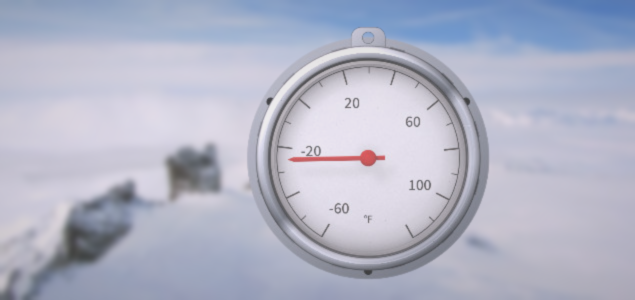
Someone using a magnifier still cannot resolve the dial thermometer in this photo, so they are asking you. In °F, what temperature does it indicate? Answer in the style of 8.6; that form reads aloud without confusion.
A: -25
